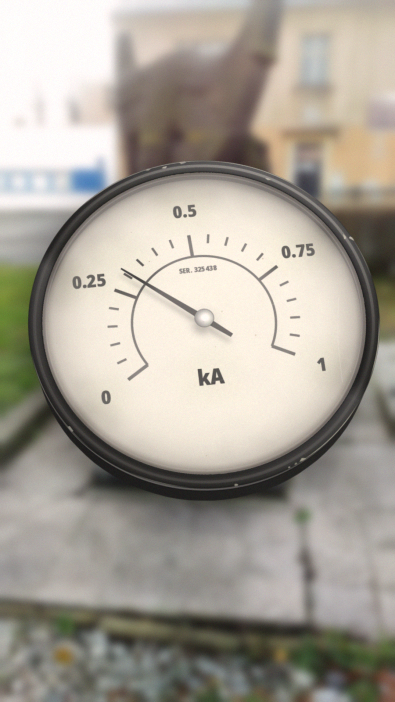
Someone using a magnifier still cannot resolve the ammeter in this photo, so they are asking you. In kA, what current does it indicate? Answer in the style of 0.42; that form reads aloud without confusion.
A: 0.3
